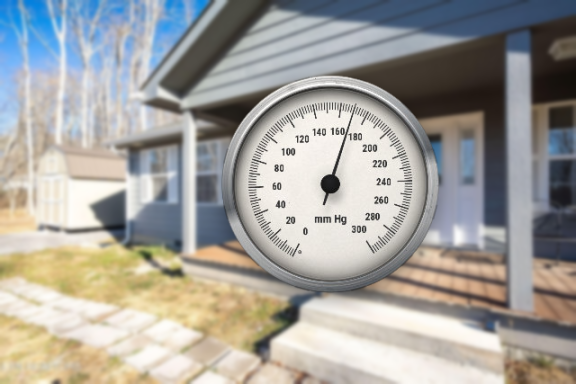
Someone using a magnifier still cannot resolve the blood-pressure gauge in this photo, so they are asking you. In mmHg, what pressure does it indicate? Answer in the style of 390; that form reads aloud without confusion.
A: 170
